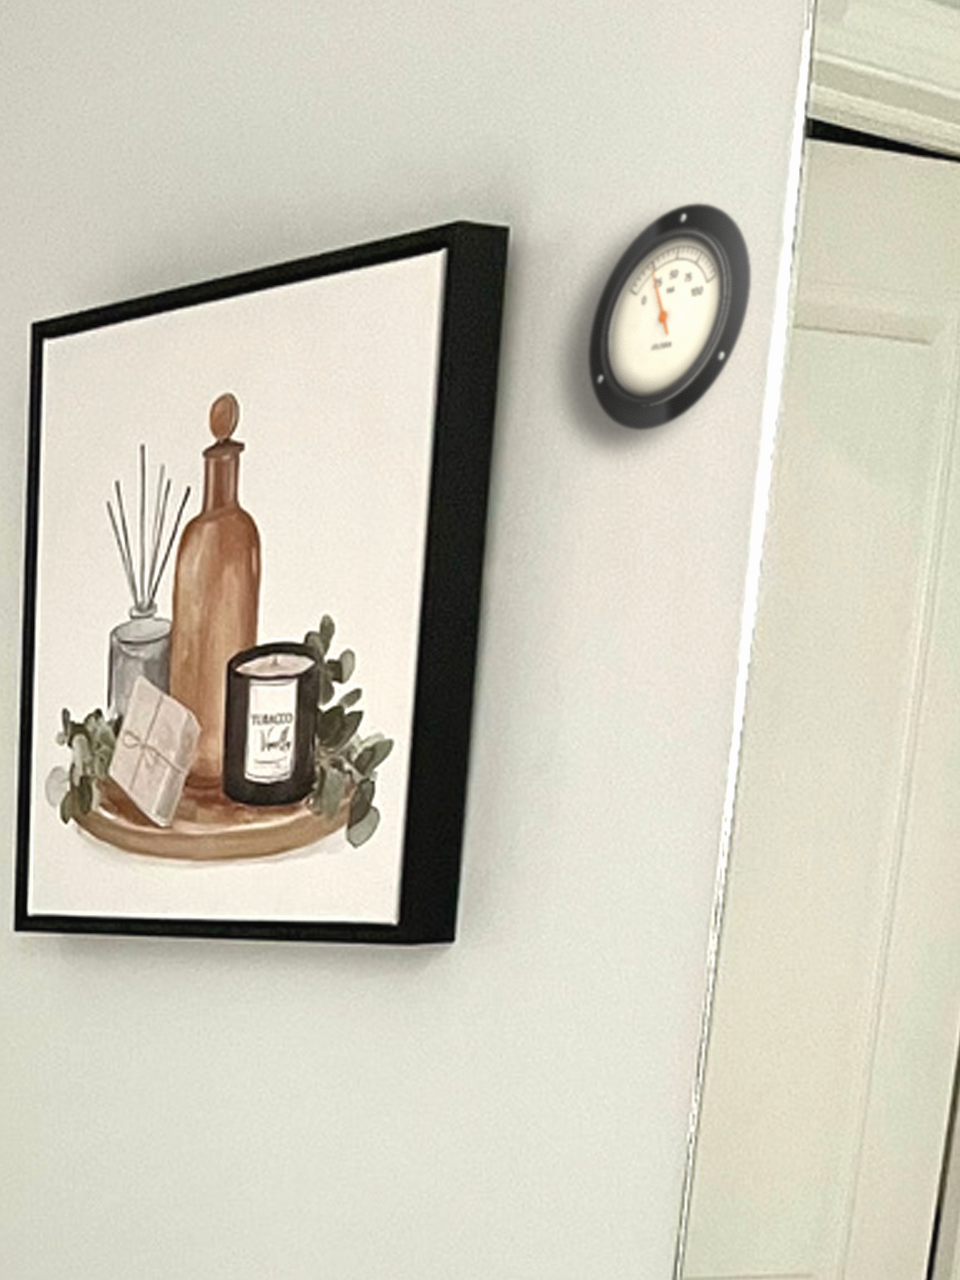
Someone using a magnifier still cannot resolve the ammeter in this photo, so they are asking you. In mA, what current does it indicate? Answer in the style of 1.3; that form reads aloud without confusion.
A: 25
